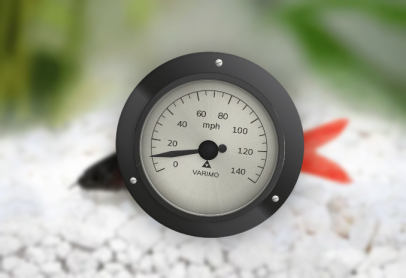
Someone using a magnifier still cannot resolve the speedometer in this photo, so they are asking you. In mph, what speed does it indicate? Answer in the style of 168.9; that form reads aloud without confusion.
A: 10
